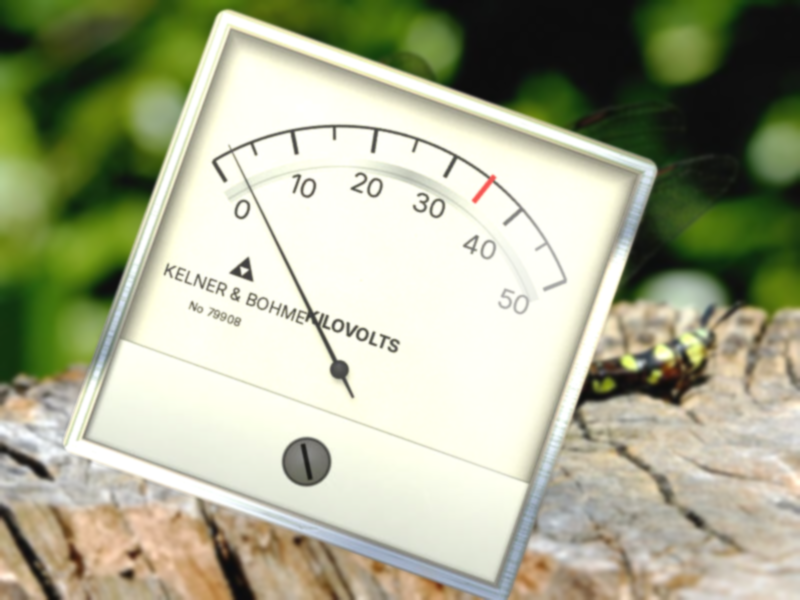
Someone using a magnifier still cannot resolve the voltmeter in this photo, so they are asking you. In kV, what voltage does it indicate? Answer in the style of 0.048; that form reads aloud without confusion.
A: 2.5
